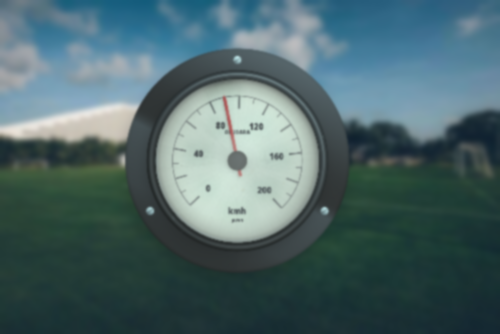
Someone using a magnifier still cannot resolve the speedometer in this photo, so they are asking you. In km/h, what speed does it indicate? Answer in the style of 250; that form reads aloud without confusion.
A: 90
